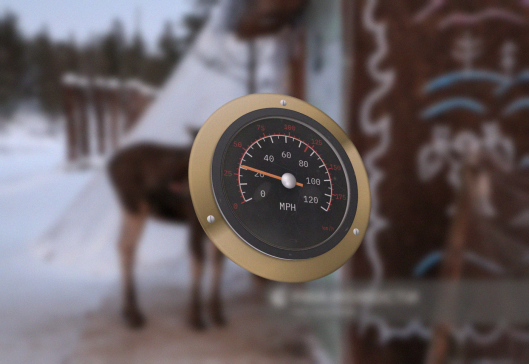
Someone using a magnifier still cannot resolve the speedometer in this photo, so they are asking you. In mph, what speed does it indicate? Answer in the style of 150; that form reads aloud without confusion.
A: 20
